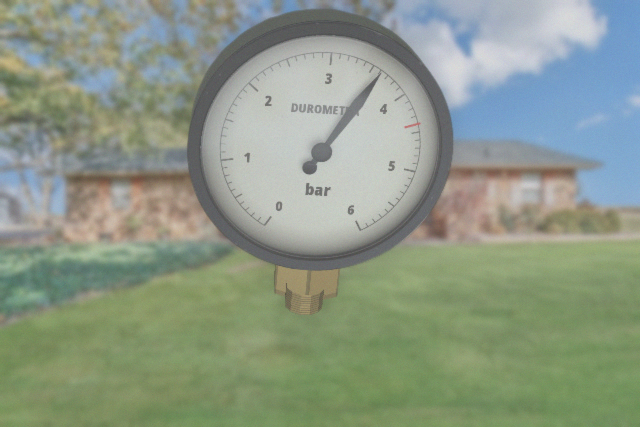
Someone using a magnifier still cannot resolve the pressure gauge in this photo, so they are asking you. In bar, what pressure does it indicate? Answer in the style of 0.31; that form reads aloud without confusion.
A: 3.6
